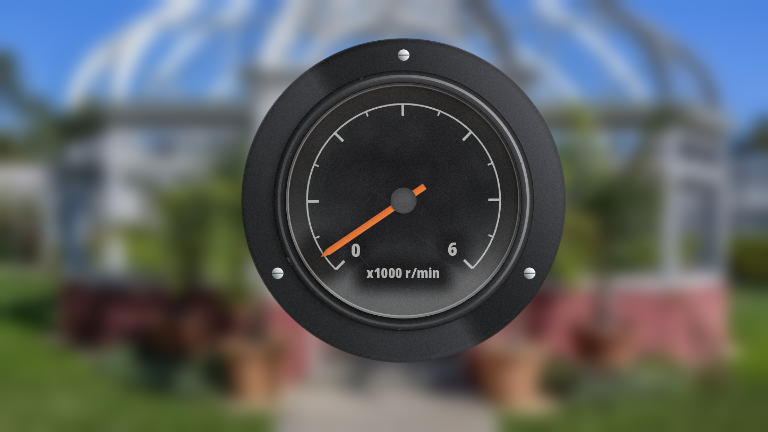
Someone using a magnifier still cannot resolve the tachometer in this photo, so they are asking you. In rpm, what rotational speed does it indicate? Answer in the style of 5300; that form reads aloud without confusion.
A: 250
